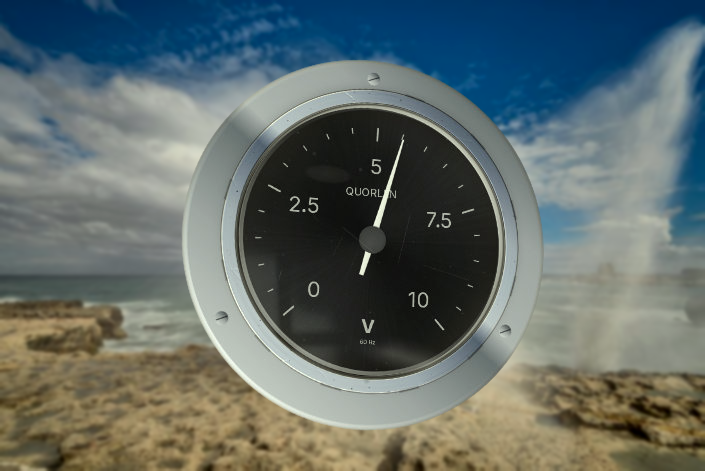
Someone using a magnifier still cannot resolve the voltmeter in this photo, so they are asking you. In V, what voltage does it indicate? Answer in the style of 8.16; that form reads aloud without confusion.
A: 5.5
